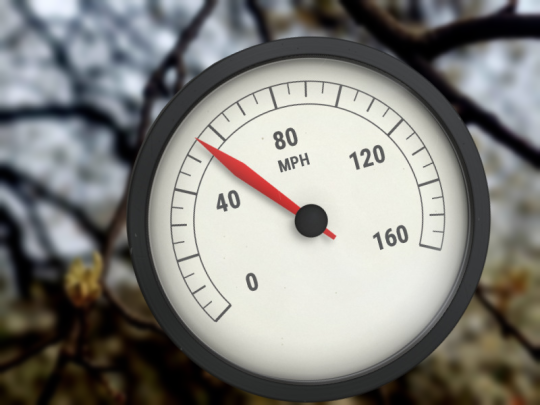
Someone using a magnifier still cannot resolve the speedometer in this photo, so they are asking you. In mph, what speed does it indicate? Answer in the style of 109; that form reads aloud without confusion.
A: 55
